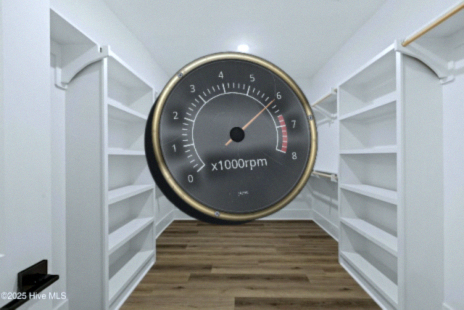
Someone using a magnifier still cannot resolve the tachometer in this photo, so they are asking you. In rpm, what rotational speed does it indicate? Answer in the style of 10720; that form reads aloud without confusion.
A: 6000
